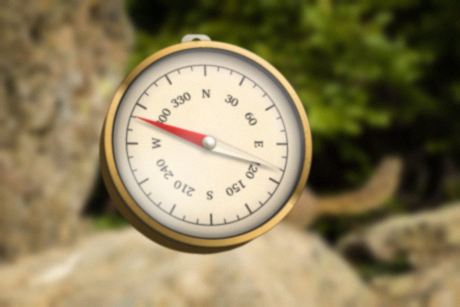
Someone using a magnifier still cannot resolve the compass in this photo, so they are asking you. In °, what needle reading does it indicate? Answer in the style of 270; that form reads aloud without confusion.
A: 290
